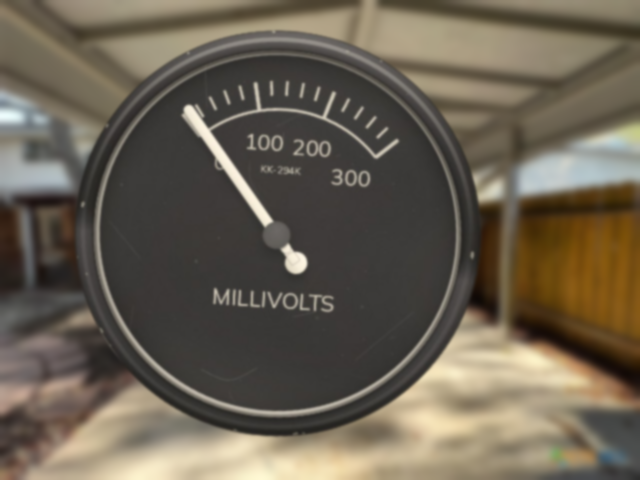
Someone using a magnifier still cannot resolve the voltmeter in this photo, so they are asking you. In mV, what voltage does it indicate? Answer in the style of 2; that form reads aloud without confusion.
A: 10
